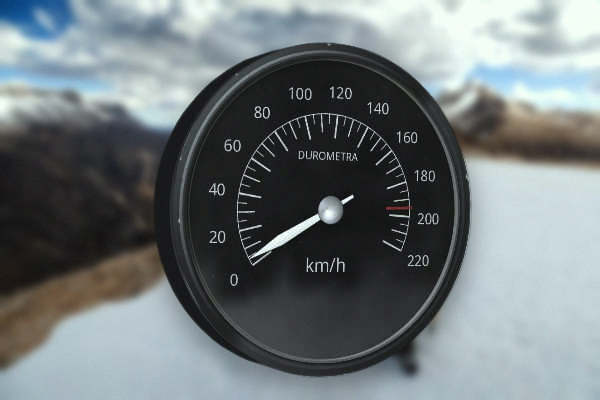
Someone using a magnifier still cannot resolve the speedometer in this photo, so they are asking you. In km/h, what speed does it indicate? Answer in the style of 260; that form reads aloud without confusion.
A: 5
